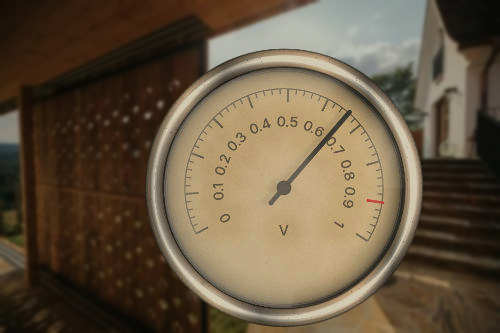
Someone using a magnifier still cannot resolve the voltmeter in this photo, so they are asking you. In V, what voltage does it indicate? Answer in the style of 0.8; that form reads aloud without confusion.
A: 0.66
